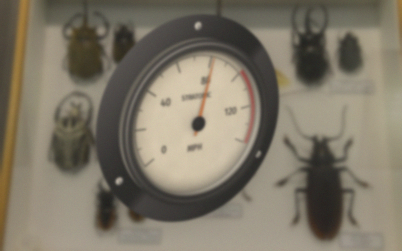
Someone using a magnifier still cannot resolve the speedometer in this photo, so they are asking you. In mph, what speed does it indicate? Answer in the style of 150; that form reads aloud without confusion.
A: 80
